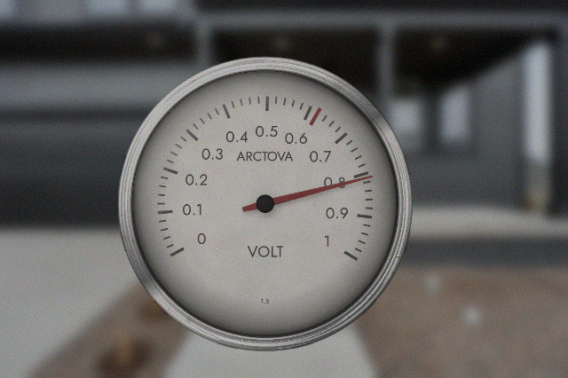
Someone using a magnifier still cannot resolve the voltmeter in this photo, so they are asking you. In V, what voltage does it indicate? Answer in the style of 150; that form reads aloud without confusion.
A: 0.81
